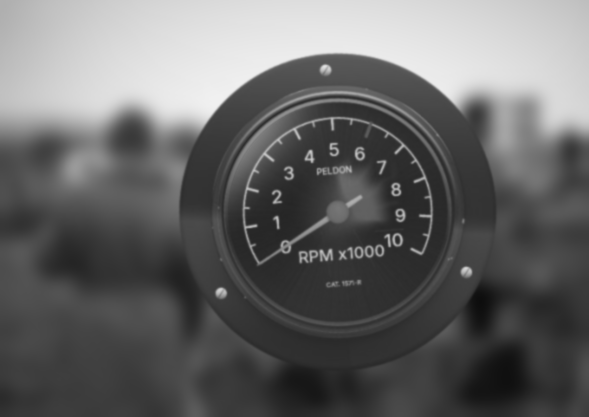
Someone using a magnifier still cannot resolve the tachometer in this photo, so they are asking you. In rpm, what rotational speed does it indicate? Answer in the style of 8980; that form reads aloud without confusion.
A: 0
